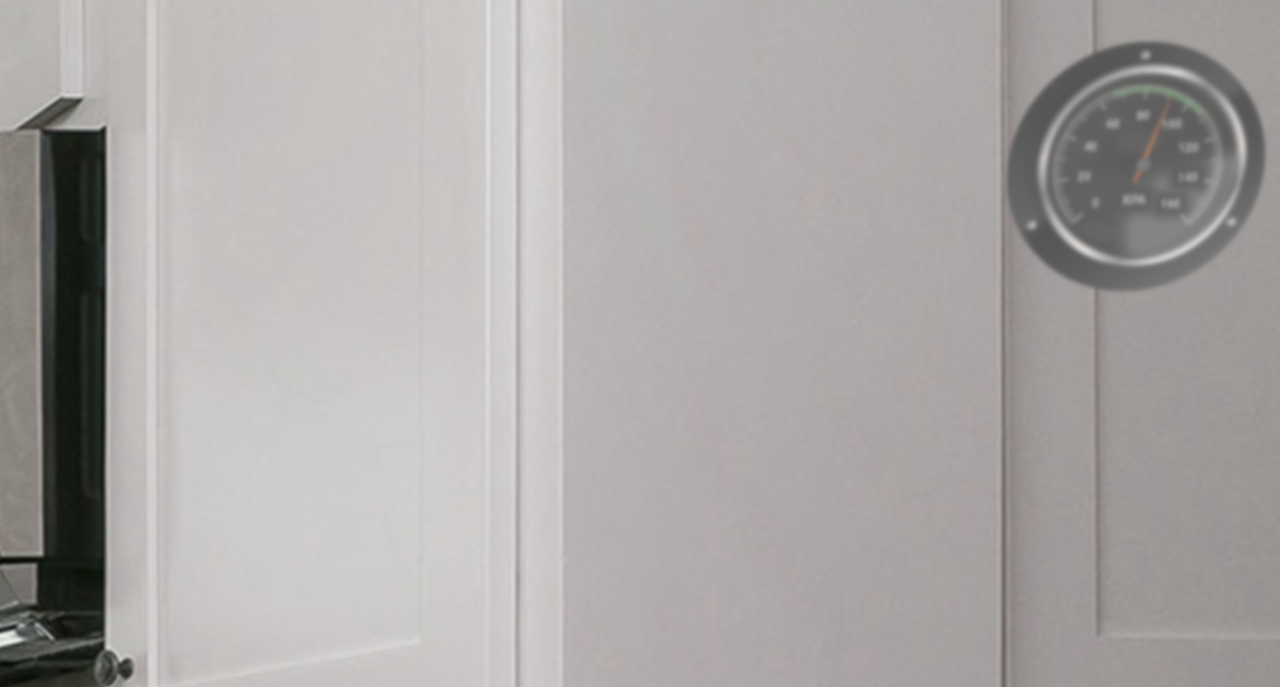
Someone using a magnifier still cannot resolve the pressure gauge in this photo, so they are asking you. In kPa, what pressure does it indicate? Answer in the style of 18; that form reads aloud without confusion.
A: 90
